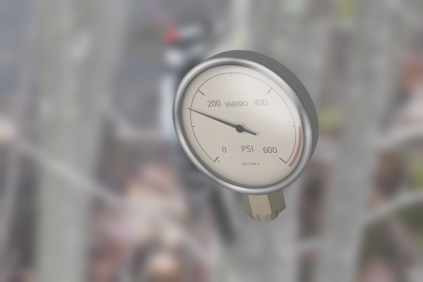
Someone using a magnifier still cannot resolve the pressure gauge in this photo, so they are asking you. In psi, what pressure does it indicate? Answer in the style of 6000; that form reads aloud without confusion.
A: 150
